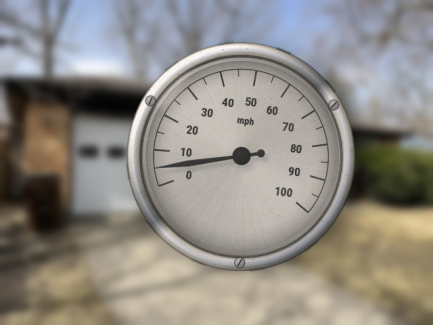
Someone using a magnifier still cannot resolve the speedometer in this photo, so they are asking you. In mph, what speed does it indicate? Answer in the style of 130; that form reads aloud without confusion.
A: 5
